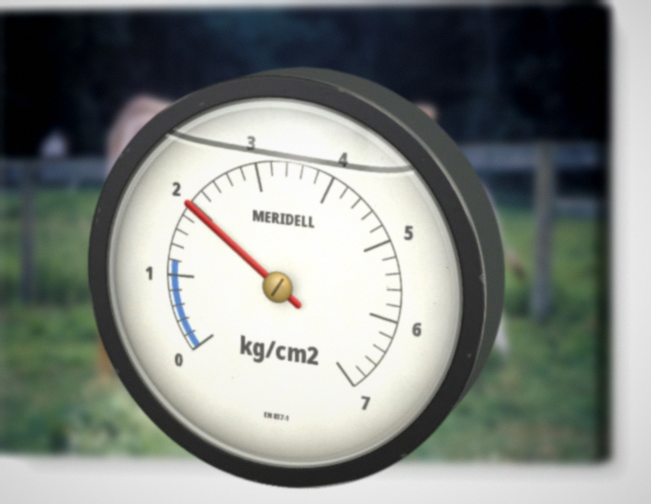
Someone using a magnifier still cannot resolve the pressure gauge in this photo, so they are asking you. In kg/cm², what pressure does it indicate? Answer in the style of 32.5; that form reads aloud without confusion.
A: 2
